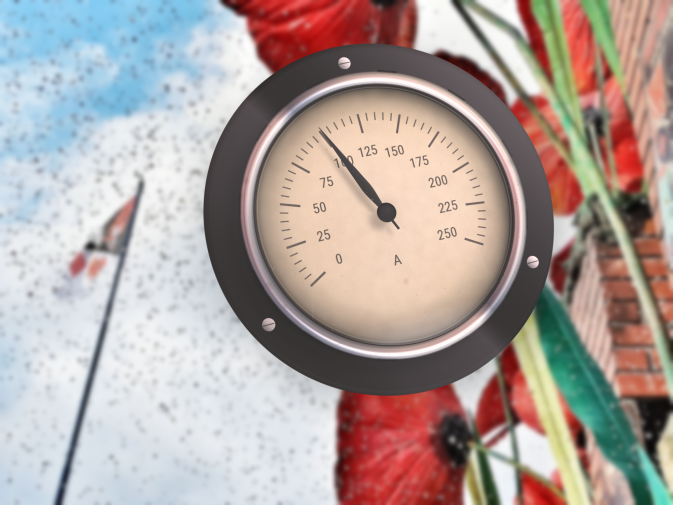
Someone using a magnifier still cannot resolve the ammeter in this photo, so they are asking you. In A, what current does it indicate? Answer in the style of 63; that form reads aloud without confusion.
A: 100
